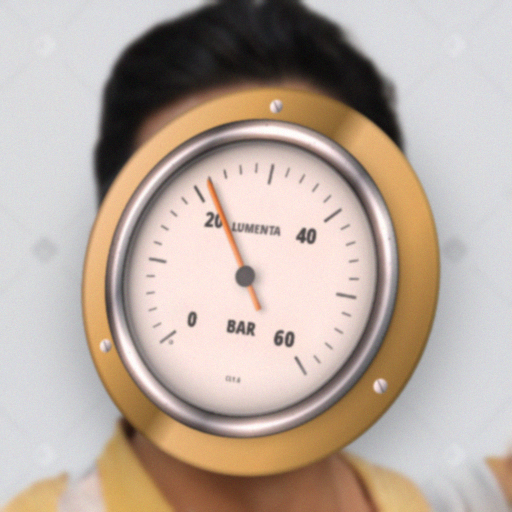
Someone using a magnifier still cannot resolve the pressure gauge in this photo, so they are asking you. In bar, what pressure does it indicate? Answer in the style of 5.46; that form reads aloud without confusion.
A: 22
